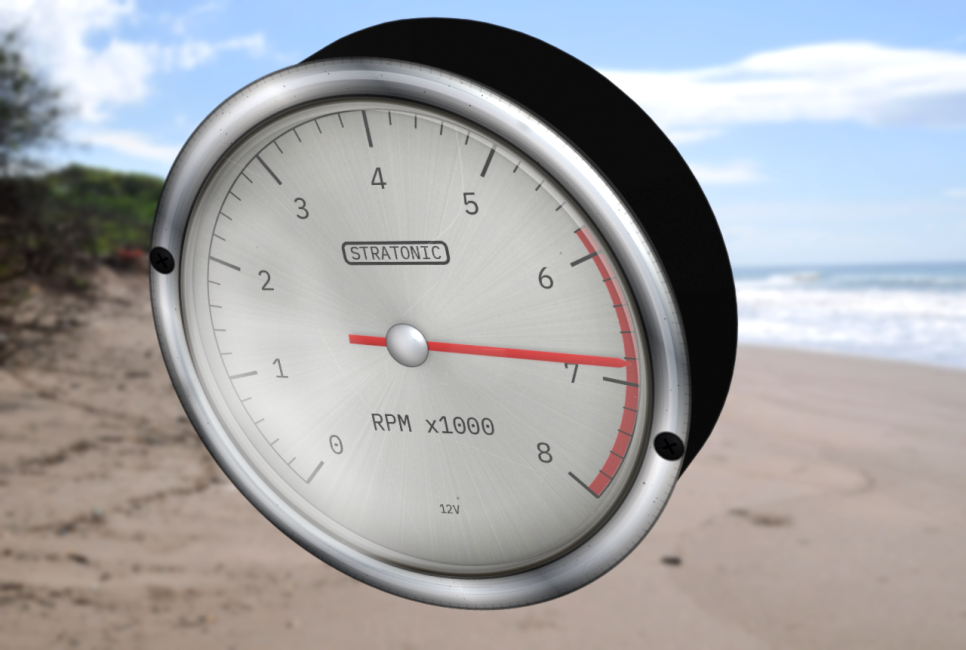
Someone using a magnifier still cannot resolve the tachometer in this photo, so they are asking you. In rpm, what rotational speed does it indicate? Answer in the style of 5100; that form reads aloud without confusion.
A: 6800
